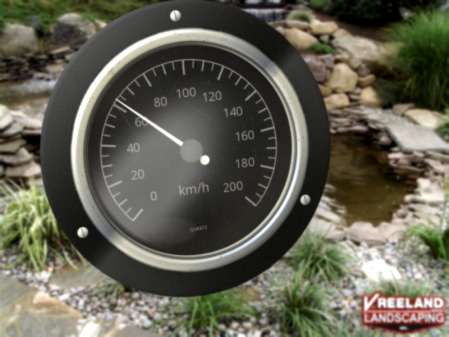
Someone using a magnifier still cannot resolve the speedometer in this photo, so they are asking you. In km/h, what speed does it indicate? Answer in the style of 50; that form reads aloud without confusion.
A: 62.5
